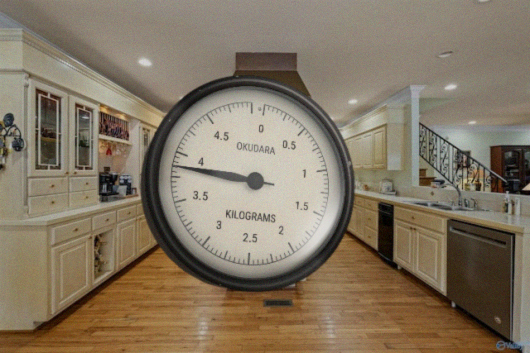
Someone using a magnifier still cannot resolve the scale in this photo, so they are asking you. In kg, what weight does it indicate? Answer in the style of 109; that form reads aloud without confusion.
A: 3.85
